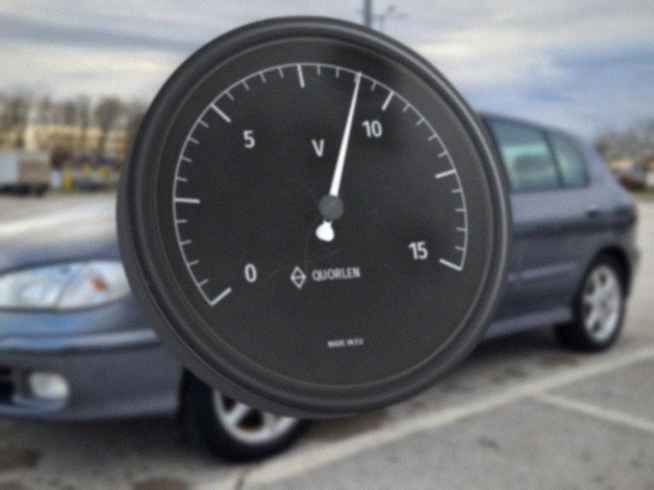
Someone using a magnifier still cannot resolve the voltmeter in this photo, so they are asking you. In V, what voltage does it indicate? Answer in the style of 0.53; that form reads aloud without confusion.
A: 9
